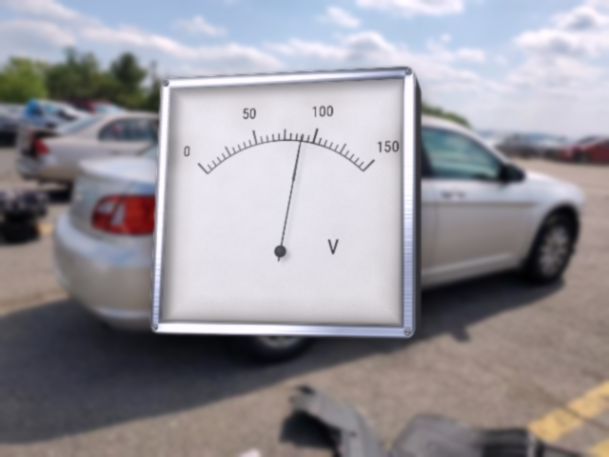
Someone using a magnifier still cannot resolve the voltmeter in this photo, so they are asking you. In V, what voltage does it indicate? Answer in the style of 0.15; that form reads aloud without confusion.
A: 90
